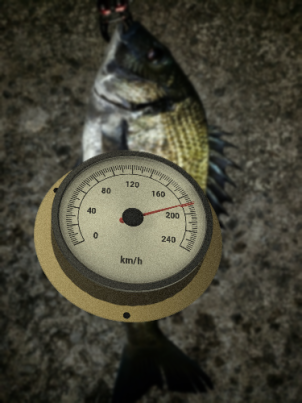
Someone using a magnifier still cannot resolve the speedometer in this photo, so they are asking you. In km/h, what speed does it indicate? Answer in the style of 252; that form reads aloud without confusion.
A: 190
